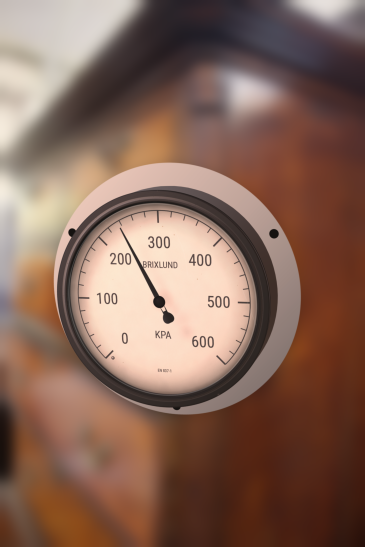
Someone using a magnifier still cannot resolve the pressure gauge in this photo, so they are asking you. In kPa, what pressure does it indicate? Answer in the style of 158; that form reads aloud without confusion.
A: 240
